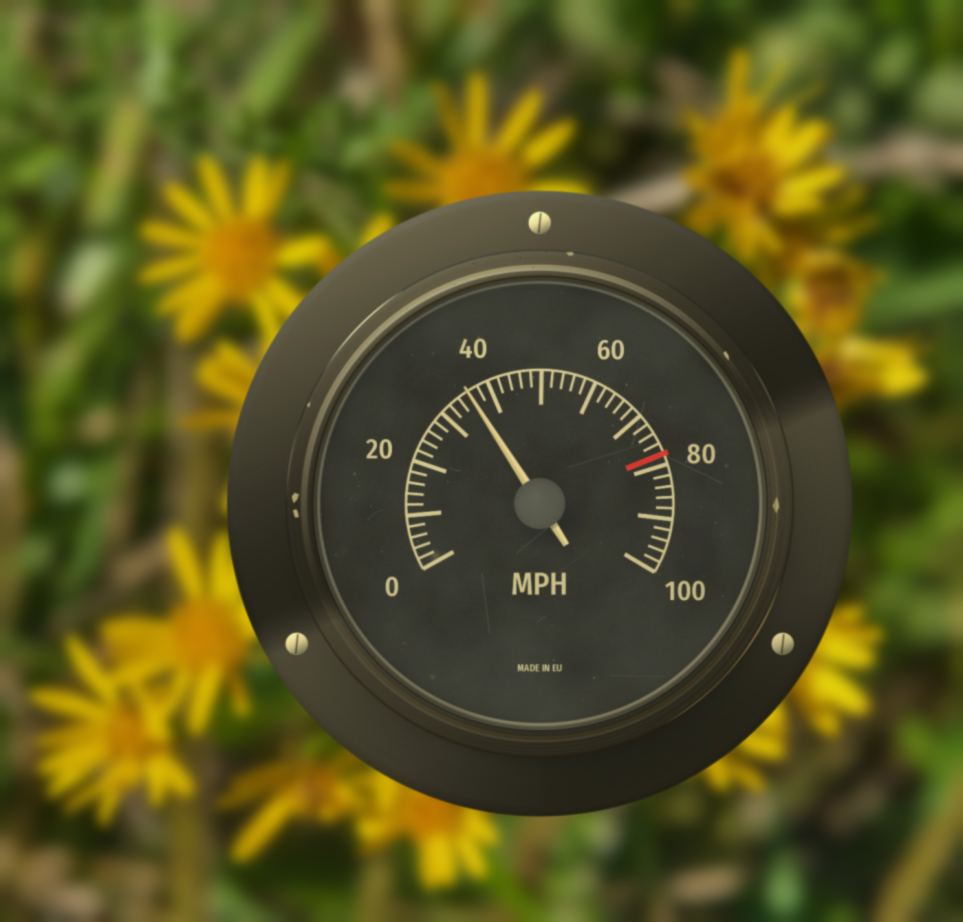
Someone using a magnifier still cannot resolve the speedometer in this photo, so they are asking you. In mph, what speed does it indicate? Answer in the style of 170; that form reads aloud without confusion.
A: 36
